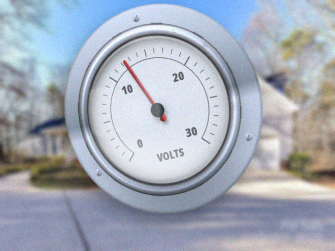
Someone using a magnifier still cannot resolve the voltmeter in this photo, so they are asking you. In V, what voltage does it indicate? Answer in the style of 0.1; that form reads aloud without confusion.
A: 12.5
